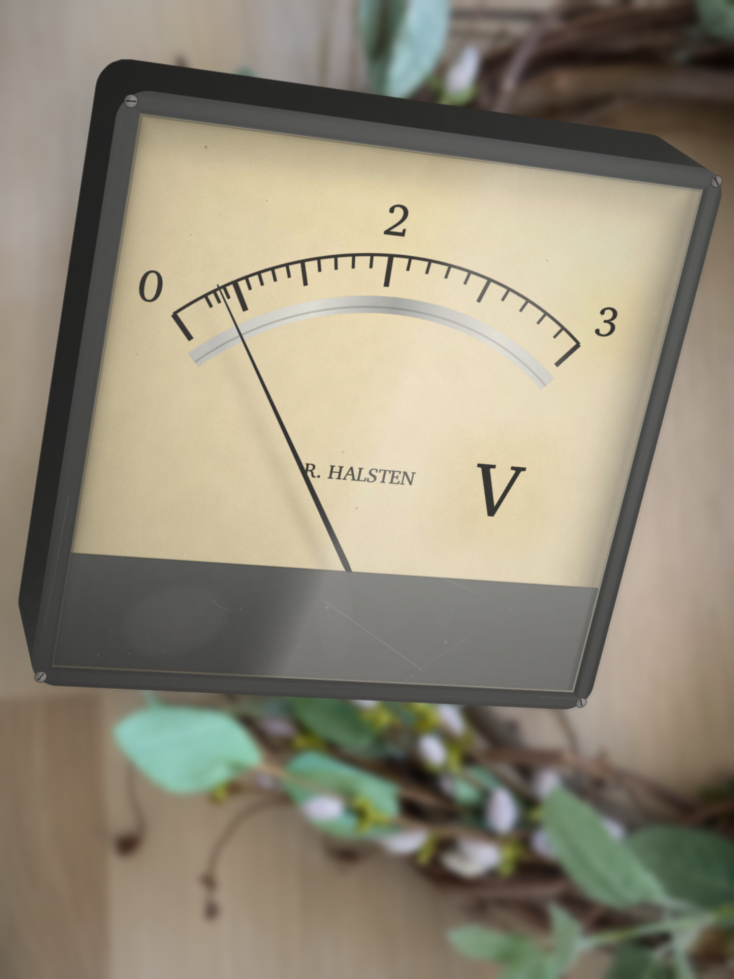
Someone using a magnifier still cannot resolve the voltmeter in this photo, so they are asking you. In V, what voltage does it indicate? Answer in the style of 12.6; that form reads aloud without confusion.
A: 0.85
